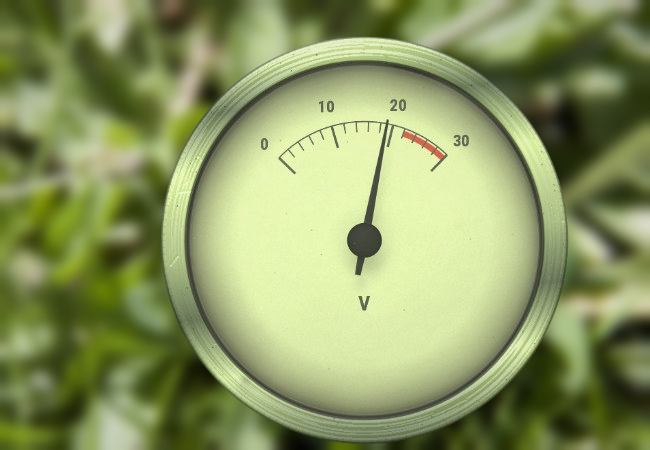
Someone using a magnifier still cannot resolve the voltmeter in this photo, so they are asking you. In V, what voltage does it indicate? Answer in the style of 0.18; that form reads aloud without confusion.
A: 19
